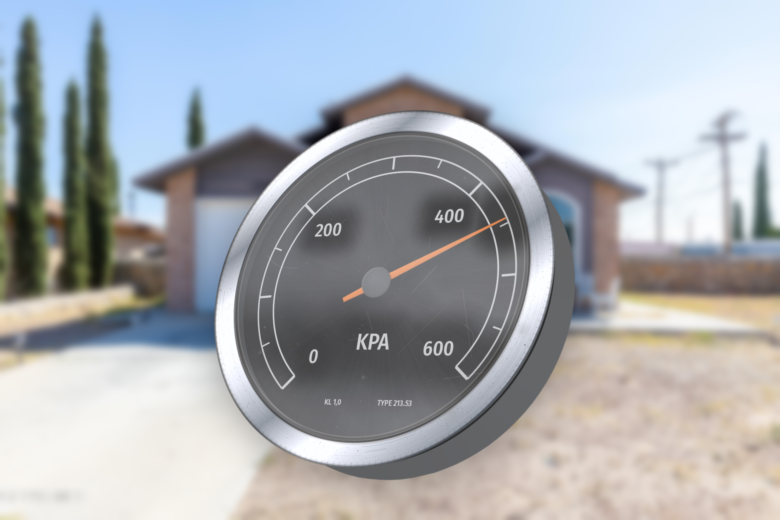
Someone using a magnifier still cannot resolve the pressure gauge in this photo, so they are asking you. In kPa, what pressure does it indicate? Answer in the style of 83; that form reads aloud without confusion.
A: 450
